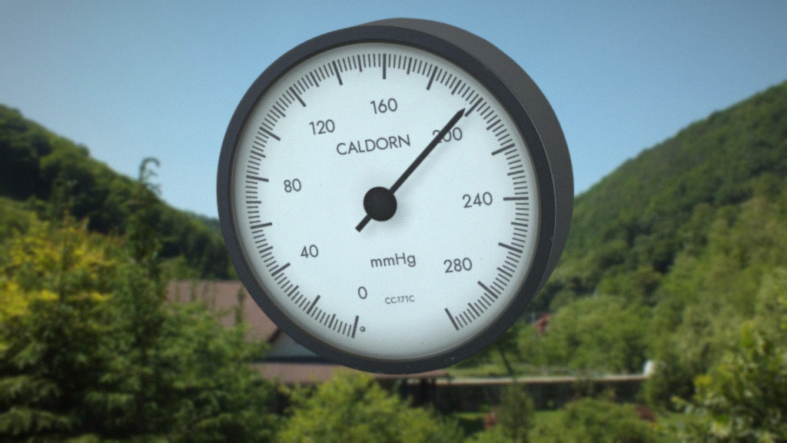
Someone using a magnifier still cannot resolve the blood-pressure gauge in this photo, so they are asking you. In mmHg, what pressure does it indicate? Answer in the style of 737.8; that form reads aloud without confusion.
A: 198
